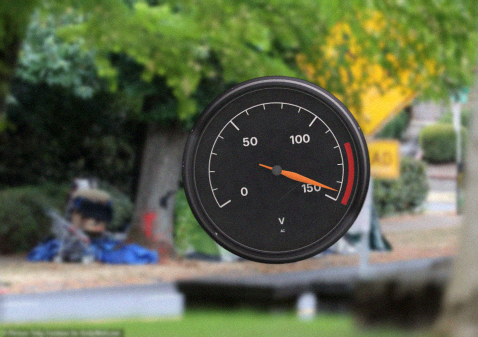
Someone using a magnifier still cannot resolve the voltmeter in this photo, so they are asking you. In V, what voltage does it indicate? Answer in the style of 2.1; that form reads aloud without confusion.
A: 145
